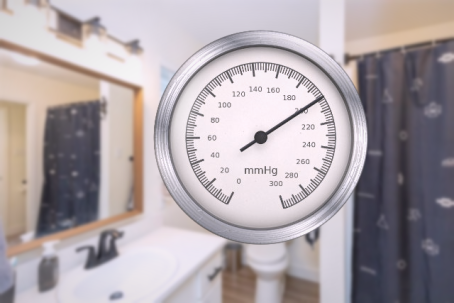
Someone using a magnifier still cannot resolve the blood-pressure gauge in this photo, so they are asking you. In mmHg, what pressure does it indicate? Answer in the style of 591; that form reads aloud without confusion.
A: 200
